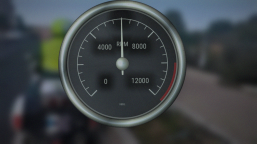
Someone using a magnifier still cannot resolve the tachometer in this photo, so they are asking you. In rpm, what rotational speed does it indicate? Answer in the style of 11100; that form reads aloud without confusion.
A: 6000
